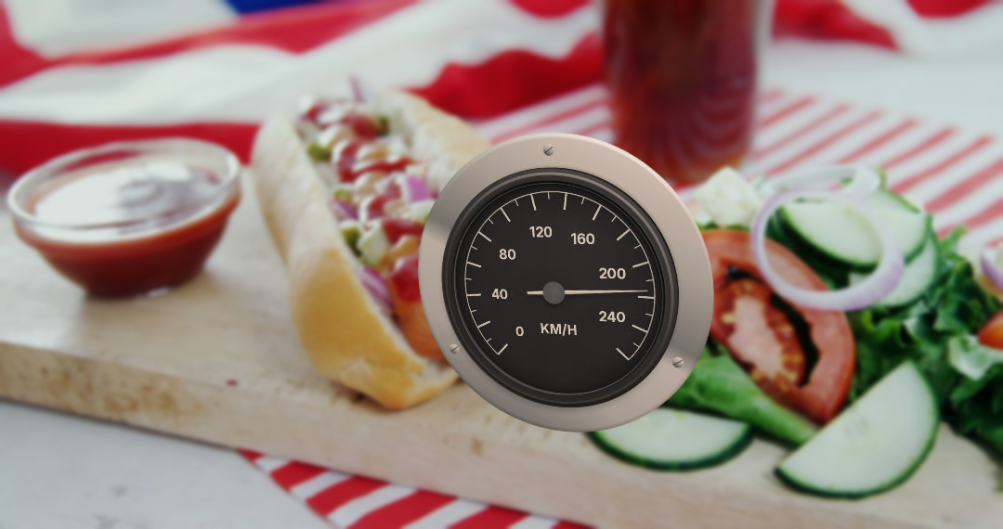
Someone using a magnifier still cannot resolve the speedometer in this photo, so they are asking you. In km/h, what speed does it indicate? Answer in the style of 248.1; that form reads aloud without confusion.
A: 215
